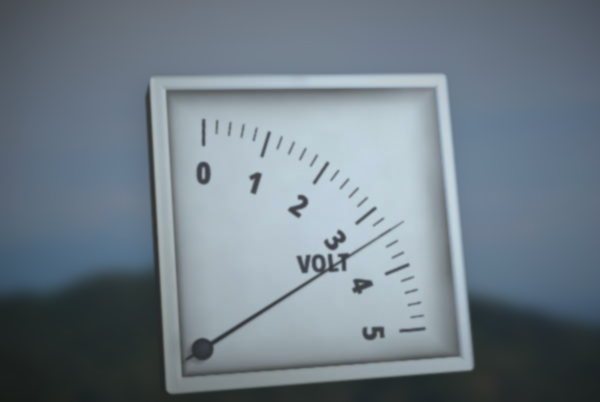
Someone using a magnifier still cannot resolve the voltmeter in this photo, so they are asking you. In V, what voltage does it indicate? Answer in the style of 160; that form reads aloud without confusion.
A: 3.4
